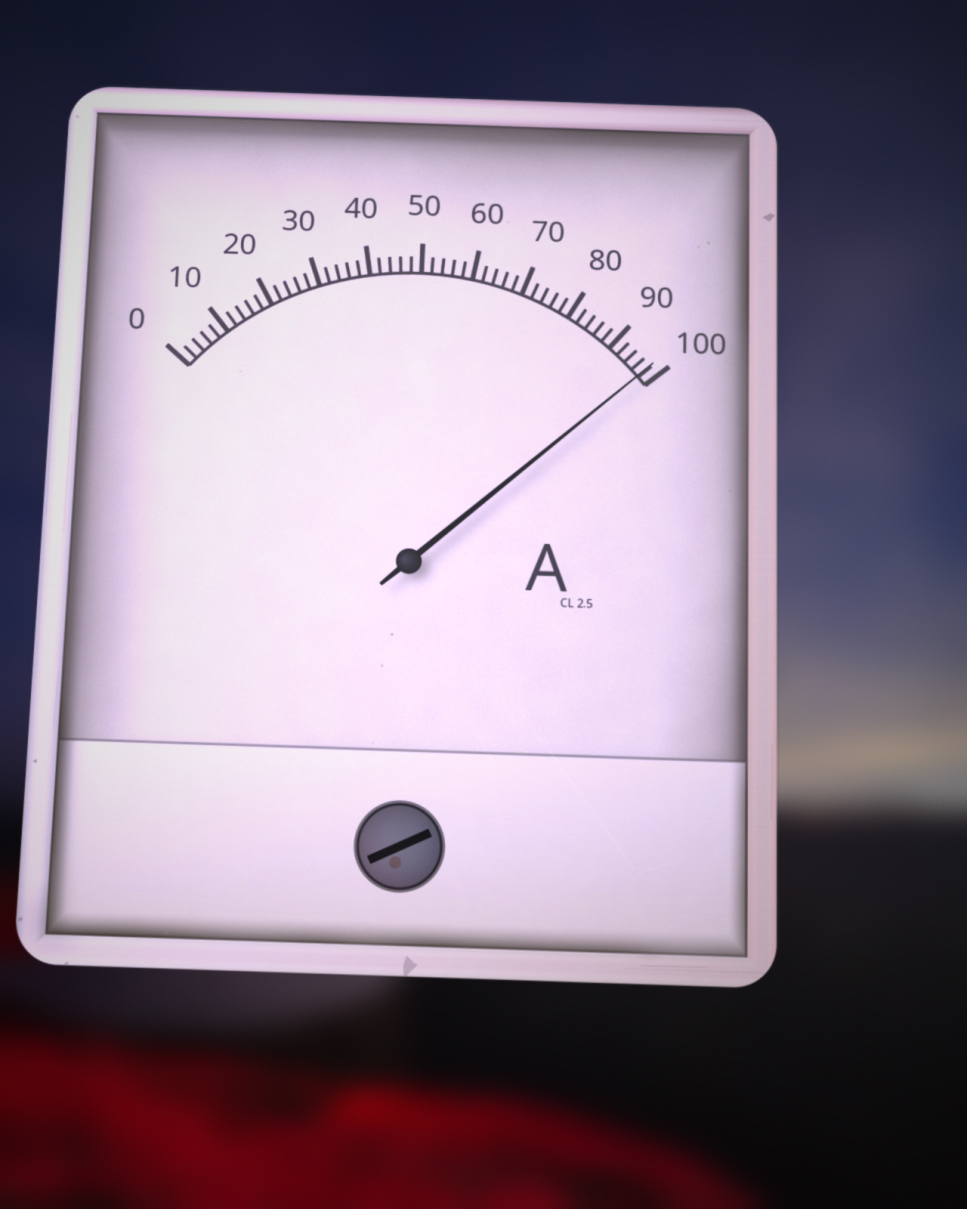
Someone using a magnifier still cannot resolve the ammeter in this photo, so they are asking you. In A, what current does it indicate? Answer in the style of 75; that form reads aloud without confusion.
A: 98
